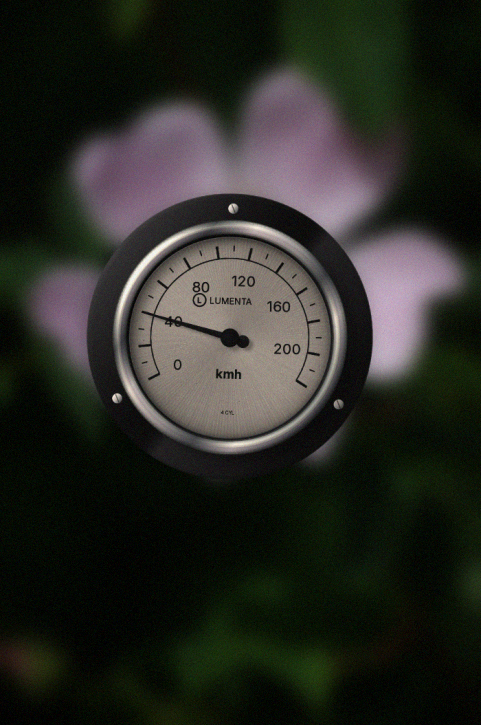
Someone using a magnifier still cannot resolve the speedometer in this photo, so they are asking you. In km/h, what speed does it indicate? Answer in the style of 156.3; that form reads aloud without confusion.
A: 40
